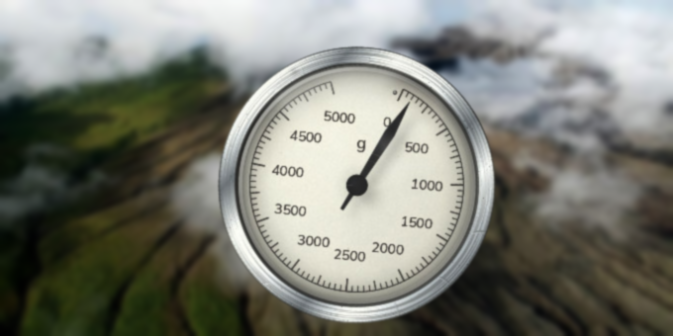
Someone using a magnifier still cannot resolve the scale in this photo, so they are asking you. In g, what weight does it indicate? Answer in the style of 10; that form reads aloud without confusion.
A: 100
